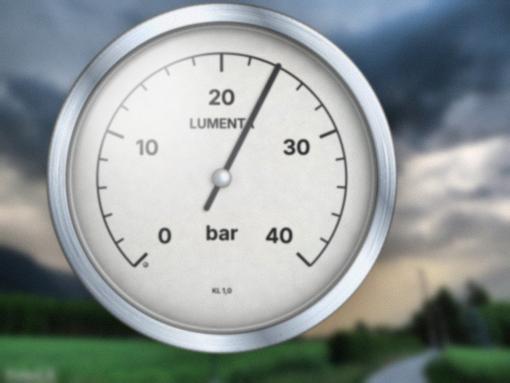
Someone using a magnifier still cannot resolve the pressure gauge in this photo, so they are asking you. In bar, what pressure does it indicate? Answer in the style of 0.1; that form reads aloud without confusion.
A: 24
